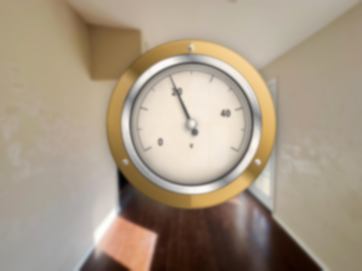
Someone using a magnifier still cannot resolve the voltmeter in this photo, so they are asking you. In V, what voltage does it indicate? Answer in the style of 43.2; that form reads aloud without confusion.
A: 20
